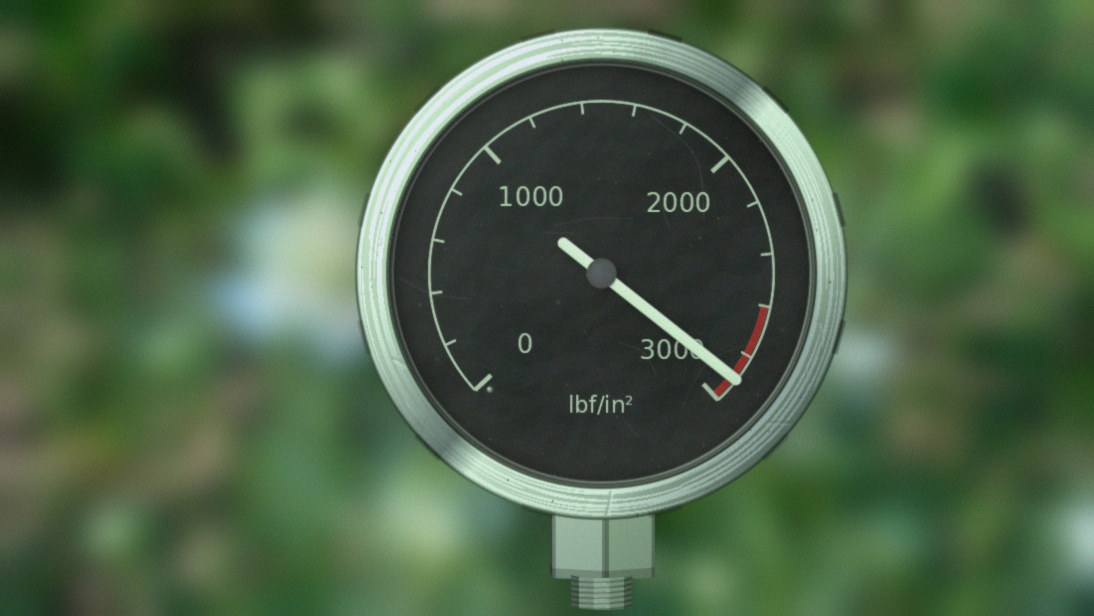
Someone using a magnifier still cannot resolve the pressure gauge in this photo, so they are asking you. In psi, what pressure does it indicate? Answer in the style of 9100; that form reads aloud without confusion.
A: 2900
